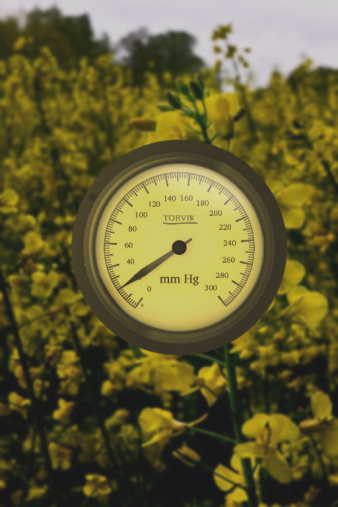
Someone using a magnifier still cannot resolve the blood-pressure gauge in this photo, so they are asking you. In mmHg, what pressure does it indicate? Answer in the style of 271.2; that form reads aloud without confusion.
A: 20
